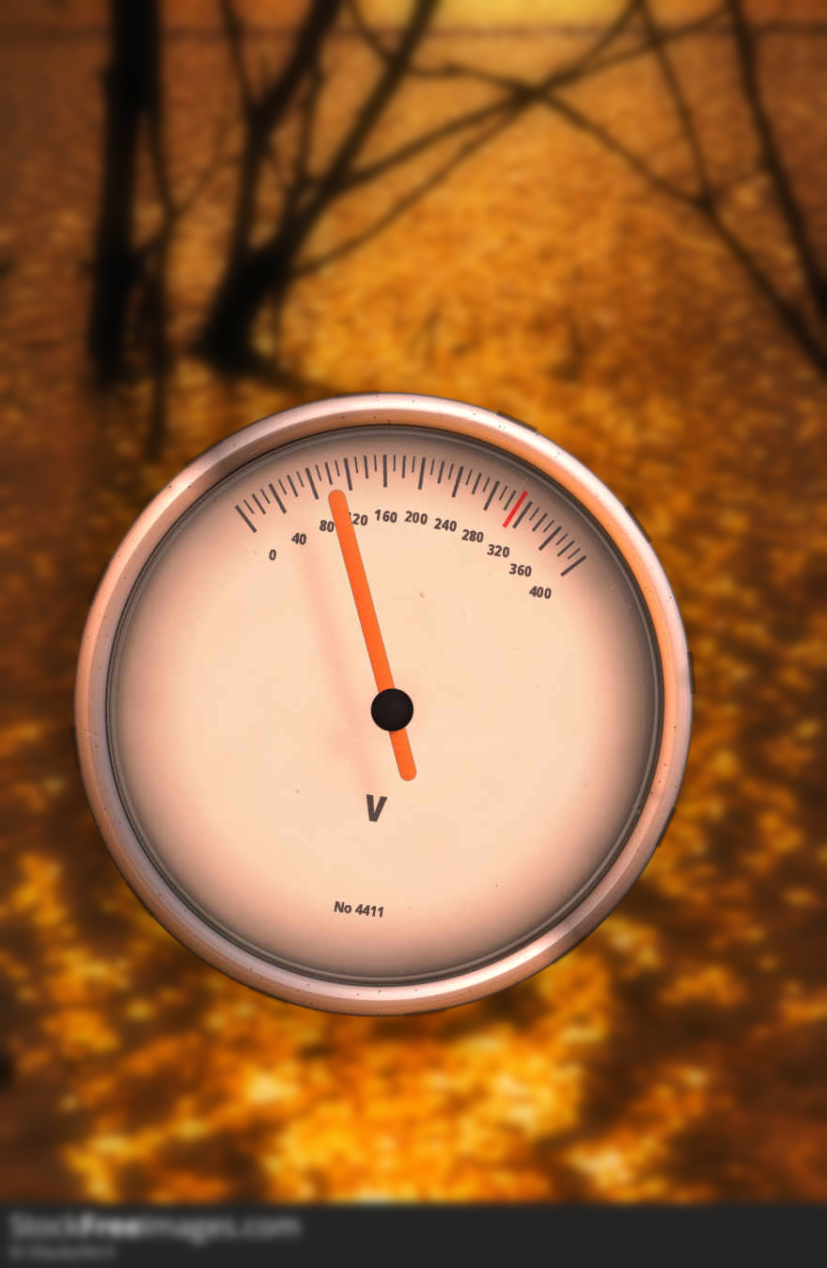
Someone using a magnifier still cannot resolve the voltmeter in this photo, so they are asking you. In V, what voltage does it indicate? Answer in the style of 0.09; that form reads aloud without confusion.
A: 100
